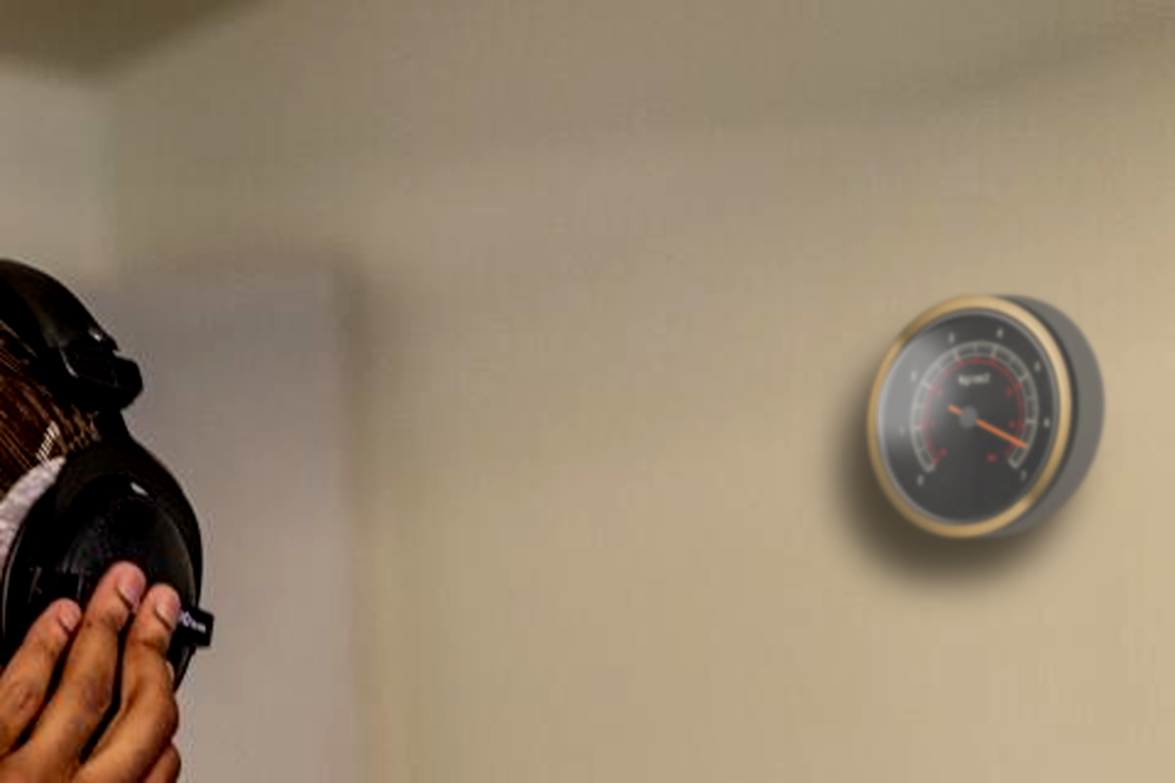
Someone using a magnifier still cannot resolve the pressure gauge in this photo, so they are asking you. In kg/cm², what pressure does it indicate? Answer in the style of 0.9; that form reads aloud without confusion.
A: 6.5
